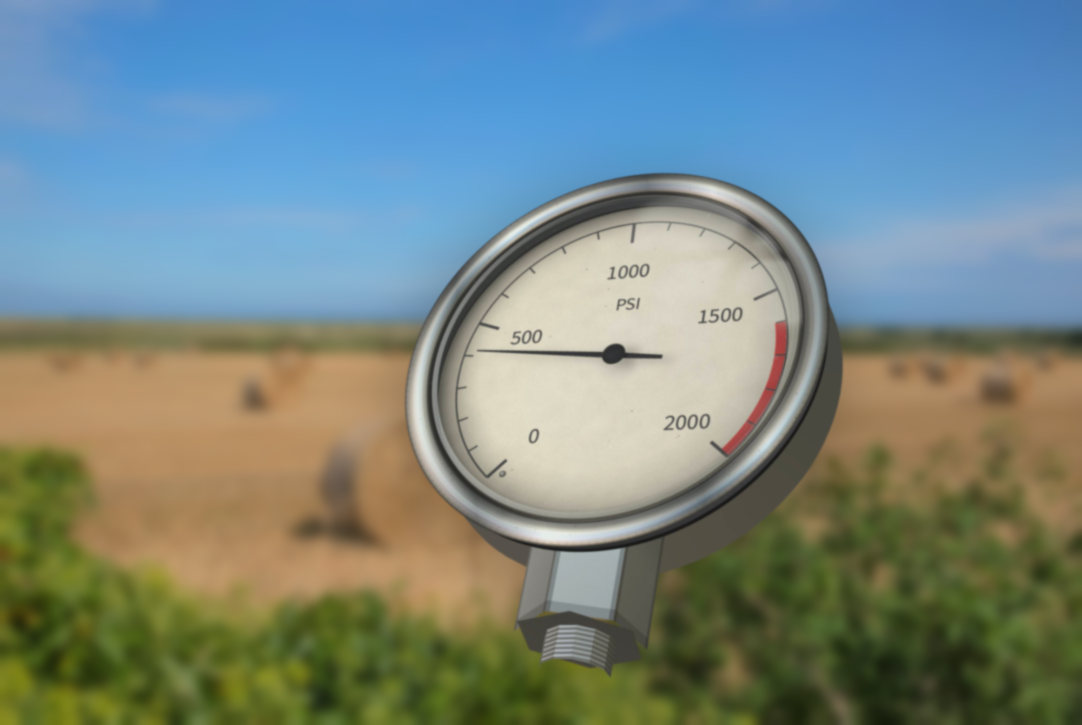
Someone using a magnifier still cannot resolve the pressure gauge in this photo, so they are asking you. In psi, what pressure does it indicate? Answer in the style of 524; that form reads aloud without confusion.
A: 400
